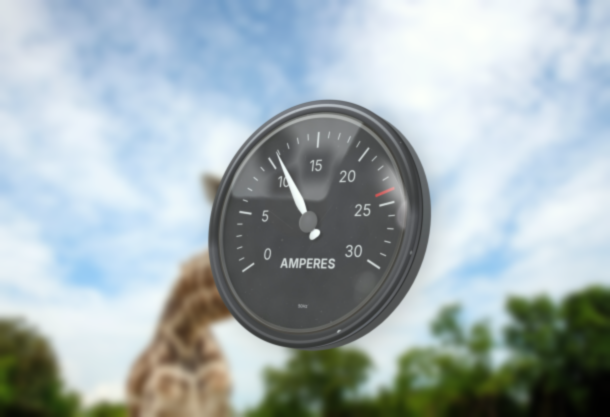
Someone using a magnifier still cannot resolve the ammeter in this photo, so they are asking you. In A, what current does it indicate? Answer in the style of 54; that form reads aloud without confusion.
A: 11
